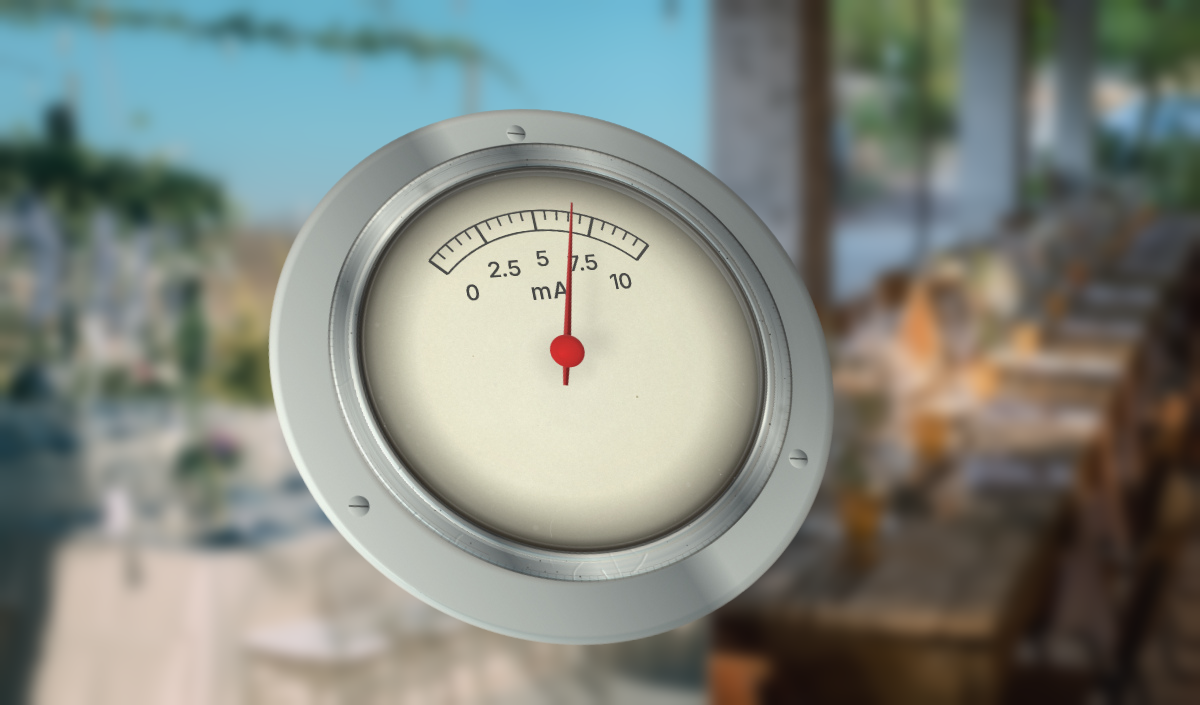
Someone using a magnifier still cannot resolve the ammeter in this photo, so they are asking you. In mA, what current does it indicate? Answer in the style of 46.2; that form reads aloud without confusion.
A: 6.5
